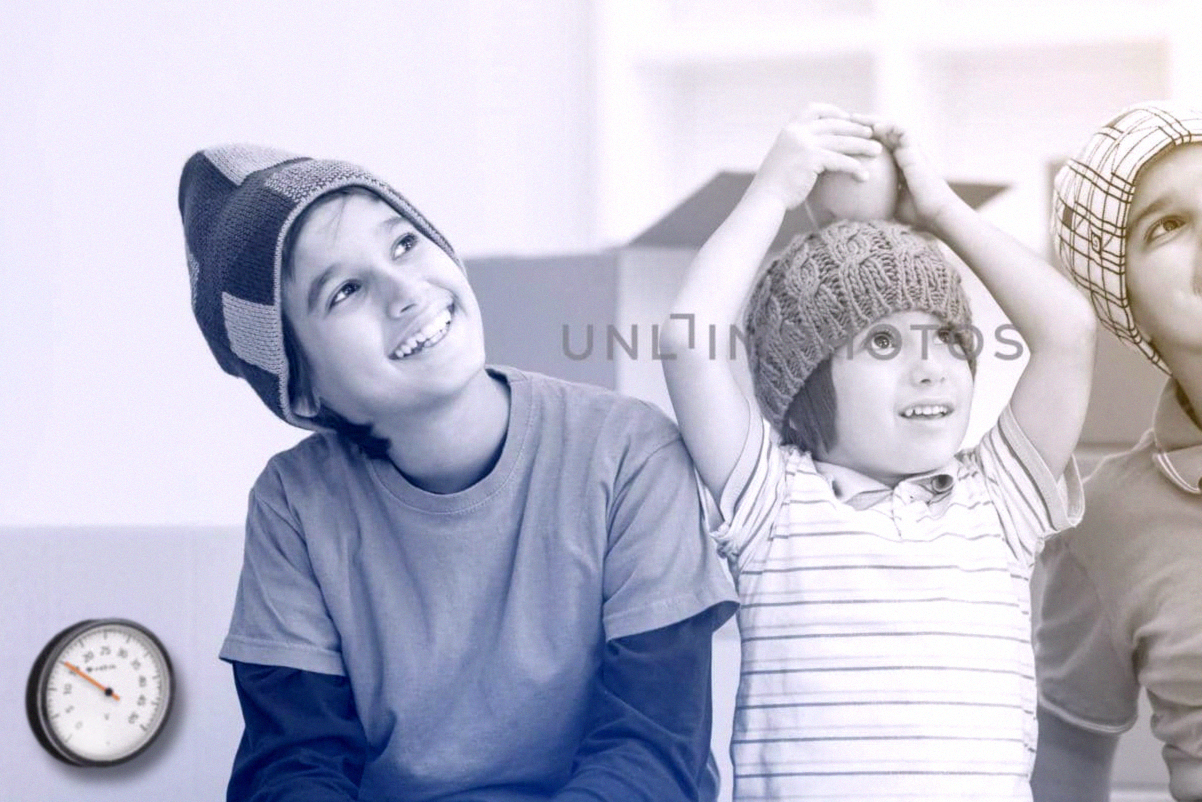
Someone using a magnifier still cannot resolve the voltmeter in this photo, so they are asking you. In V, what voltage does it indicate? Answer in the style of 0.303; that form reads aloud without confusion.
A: 15
